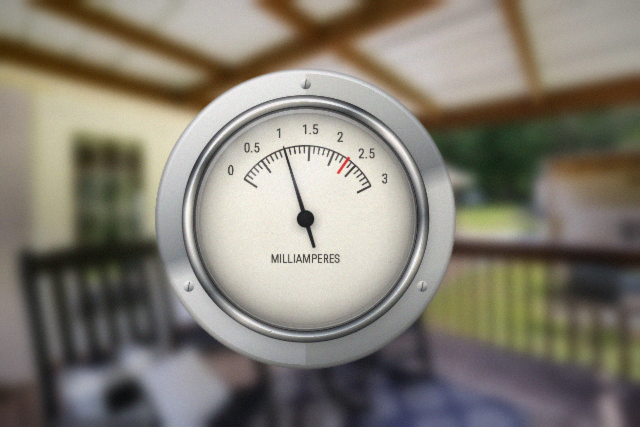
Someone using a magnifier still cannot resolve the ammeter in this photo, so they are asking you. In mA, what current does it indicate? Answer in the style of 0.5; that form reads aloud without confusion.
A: 1
